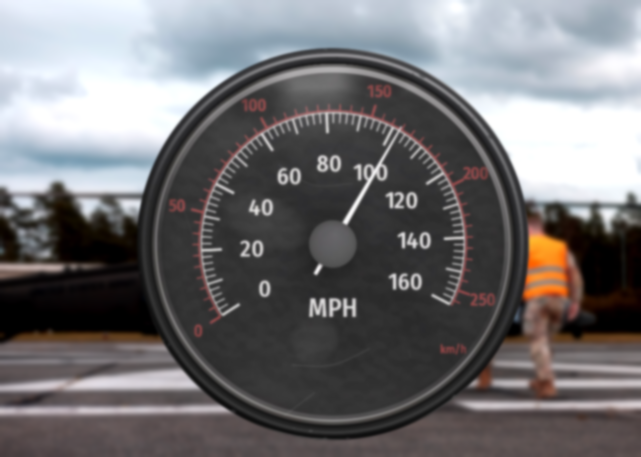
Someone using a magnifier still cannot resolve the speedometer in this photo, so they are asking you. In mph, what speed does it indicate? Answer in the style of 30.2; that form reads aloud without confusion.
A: 102
